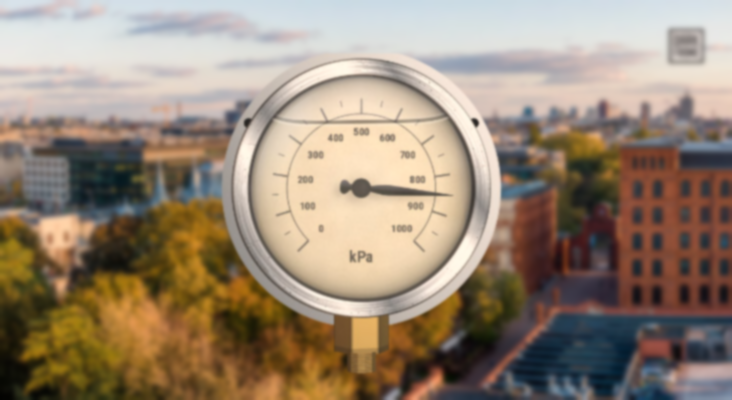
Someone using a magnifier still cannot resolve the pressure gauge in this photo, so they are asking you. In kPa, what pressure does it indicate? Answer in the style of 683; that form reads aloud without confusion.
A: 850
